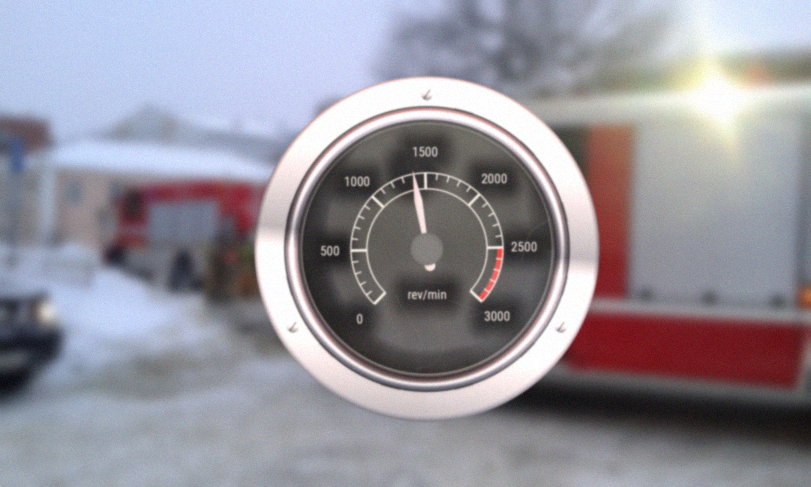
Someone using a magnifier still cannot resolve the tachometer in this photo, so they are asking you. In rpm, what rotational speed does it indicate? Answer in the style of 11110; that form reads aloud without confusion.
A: 1400
